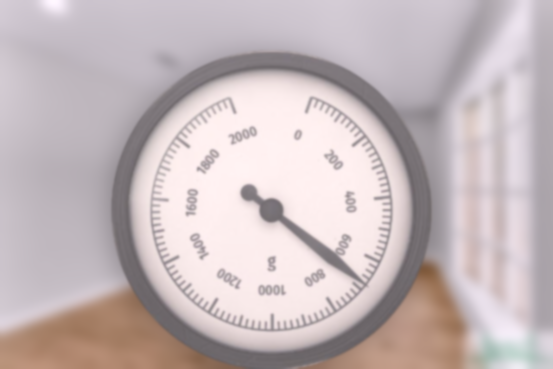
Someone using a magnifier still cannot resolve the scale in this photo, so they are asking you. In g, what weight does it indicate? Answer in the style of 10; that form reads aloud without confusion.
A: 680
